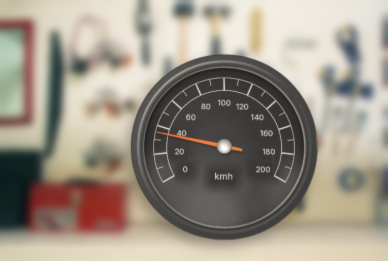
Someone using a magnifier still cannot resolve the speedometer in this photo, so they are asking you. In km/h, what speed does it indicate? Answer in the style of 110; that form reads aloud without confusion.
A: 35
